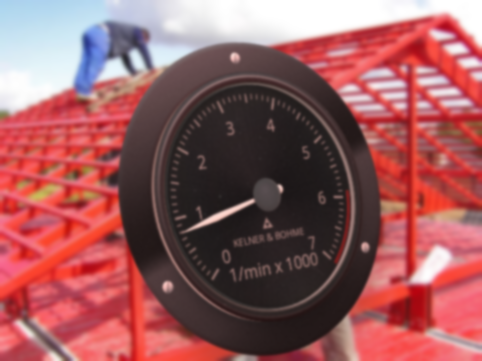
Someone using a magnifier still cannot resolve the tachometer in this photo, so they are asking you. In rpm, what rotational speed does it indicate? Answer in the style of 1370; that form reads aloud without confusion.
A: 800
